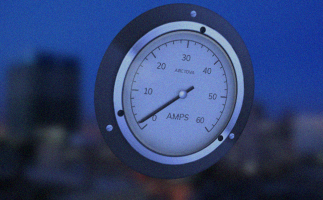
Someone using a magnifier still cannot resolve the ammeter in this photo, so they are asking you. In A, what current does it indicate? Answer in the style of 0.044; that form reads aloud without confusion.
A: 2
